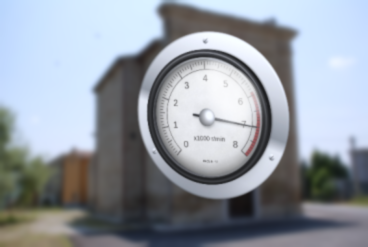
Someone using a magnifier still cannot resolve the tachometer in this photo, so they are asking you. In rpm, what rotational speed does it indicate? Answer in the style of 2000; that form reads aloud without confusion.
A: 7000
